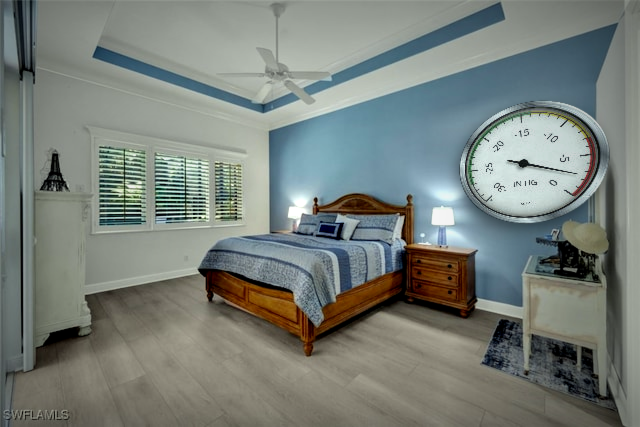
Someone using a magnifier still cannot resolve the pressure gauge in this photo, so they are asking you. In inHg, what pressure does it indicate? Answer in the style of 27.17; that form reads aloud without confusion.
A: -2.5
